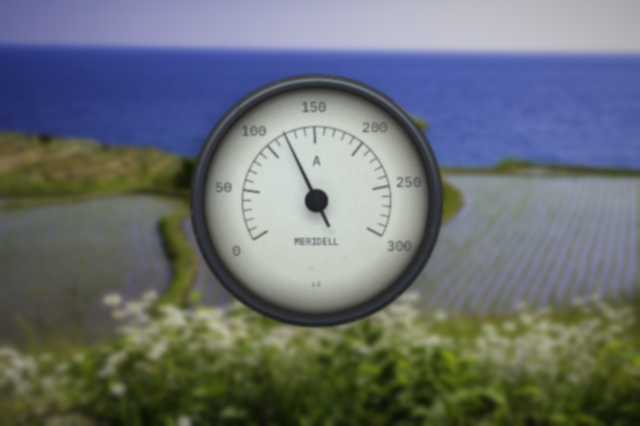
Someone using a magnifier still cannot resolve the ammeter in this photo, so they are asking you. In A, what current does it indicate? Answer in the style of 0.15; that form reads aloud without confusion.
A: 120
